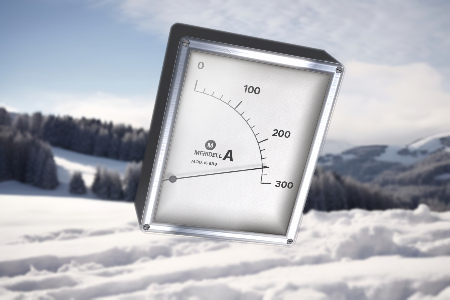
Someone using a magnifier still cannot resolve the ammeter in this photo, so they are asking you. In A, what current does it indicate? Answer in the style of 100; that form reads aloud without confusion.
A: 260
